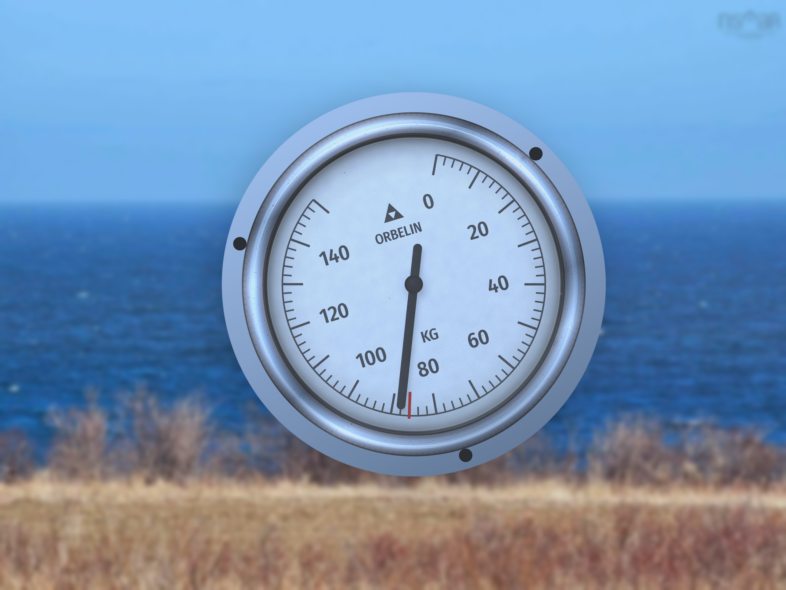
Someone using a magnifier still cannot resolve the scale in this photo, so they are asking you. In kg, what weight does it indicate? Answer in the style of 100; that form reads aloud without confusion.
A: 88
